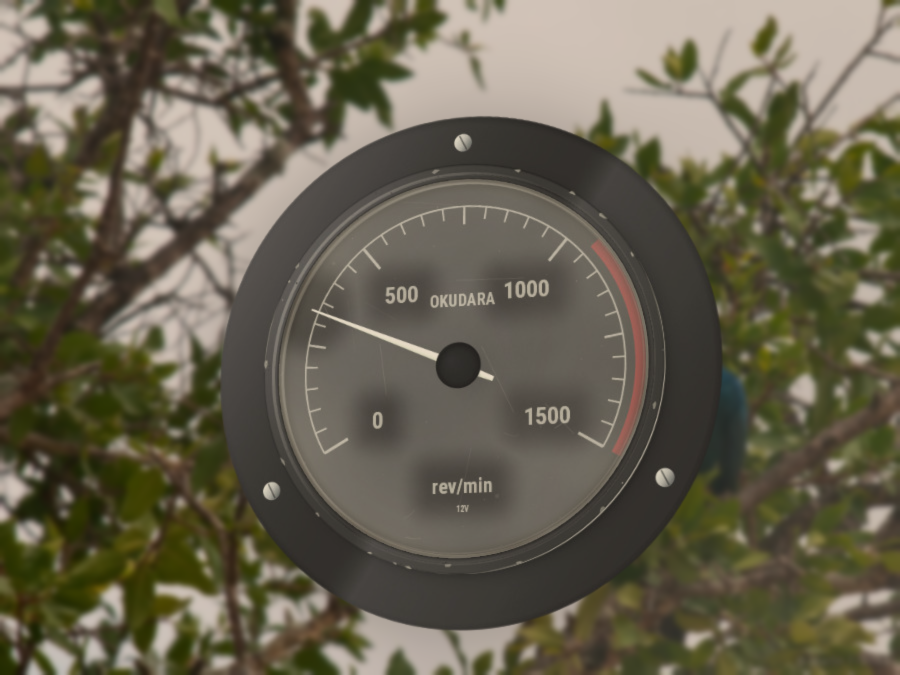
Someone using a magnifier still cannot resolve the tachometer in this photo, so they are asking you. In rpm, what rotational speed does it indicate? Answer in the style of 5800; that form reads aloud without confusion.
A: 325
